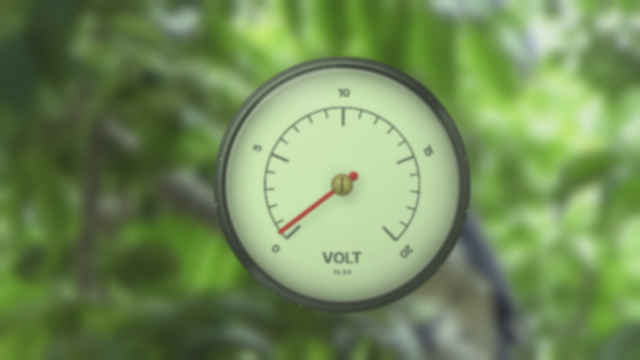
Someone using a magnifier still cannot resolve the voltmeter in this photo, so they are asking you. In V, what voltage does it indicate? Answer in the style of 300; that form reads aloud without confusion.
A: 0.5
